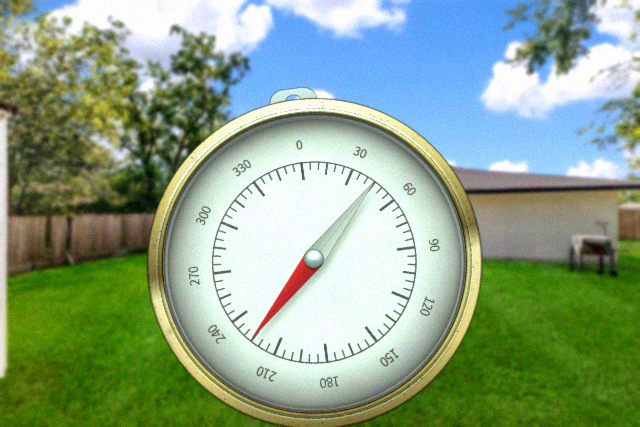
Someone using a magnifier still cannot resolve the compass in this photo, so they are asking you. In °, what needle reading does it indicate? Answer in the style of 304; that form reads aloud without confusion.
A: 225
